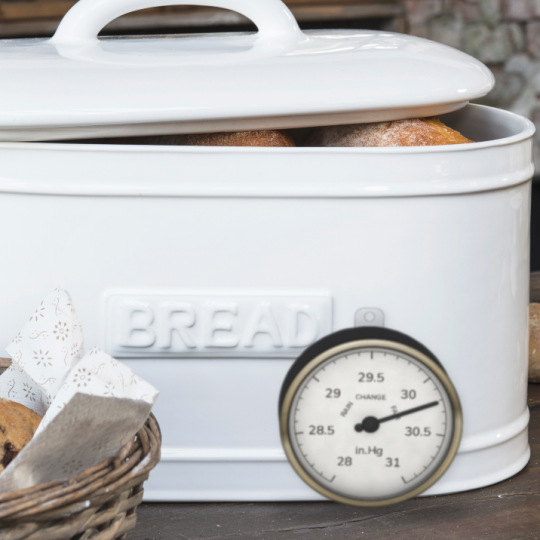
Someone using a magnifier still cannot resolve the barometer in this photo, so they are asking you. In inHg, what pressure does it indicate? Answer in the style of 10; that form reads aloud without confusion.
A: 30.2
